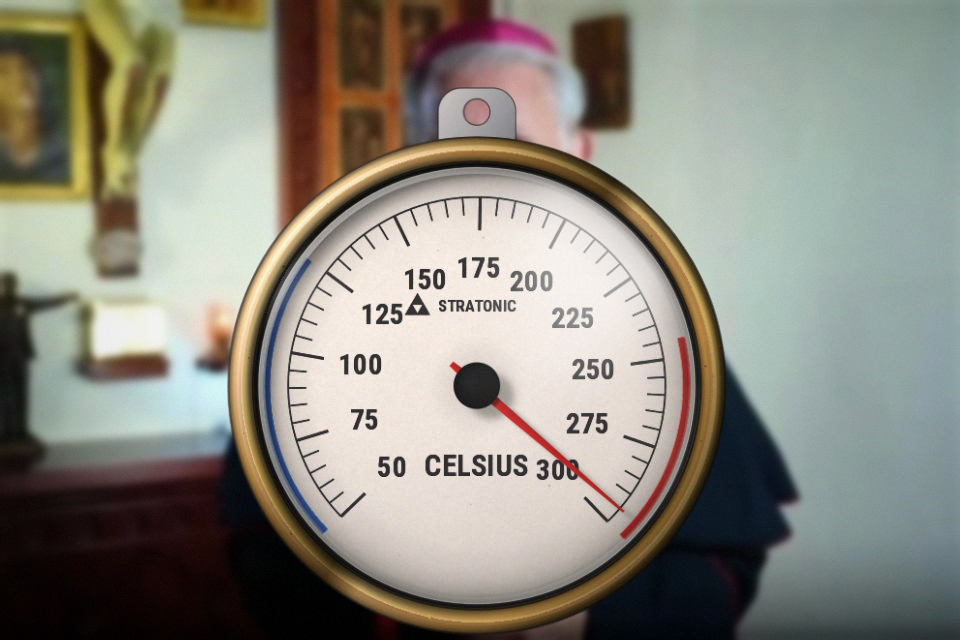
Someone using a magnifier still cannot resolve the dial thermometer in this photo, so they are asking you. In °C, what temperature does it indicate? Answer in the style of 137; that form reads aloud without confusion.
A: 295
